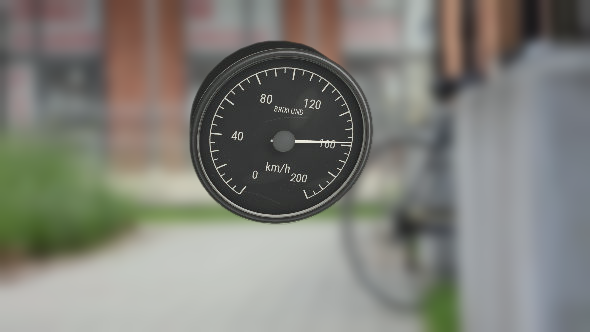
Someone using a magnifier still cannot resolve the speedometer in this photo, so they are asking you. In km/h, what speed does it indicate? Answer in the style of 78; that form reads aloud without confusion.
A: 157.5
